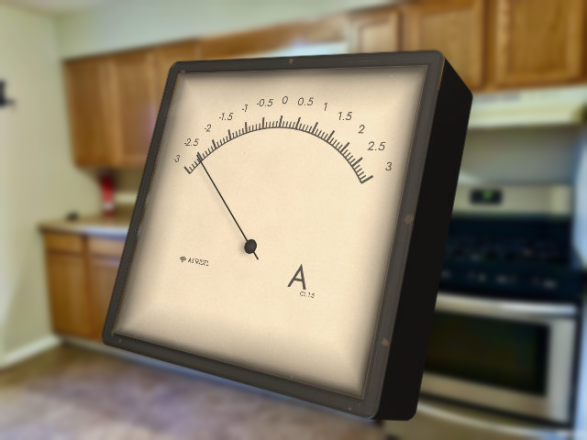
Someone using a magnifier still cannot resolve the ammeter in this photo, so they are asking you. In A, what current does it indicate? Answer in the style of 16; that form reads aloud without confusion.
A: -2.5
